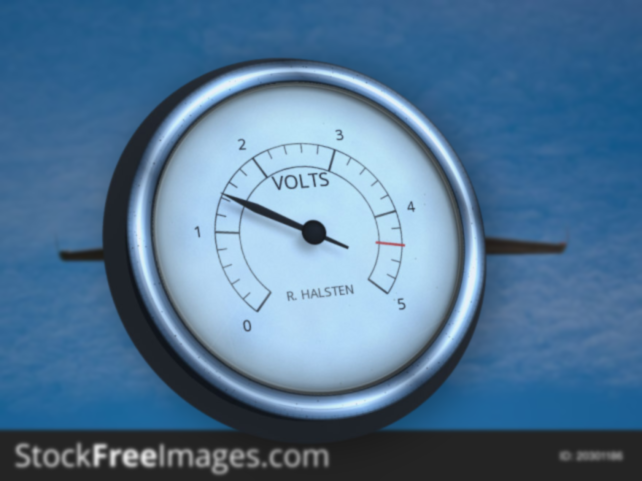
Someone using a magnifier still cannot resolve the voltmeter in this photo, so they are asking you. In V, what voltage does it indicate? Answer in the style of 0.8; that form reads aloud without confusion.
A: 1.4
